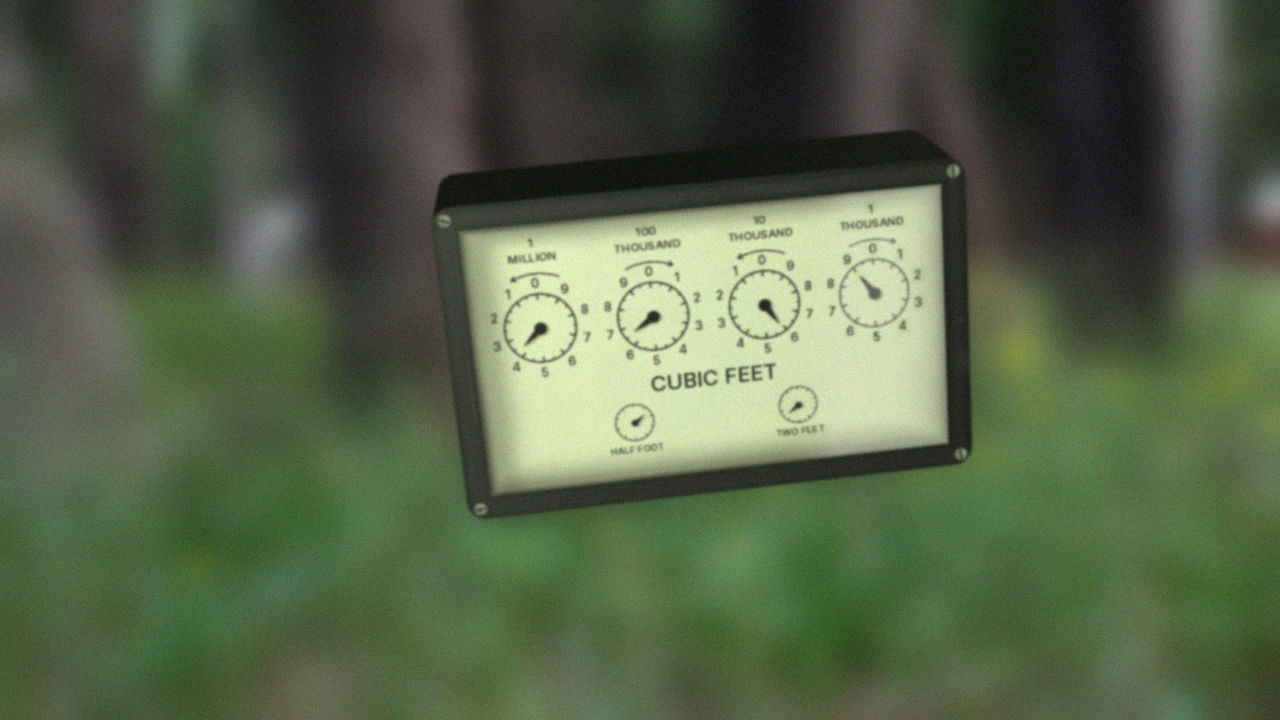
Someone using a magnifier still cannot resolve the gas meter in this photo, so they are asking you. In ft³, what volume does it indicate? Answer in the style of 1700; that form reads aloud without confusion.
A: 365900
